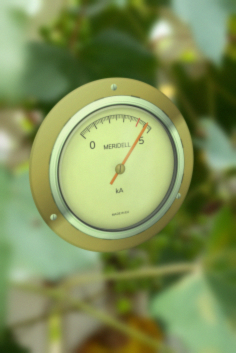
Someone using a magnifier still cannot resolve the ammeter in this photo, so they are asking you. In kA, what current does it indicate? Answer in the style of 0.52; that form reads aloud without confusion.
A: 4.5
